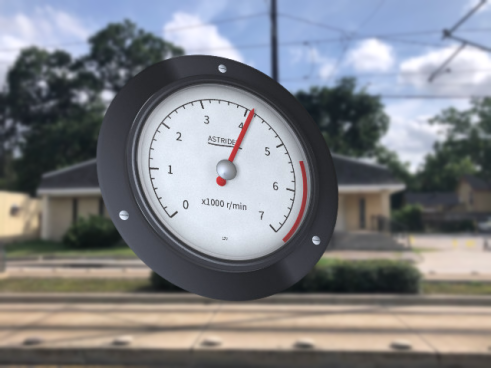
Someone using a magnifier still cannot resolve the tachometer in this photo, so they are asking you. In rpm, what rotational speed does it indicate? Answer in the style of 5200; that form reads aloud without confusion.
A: 4100
